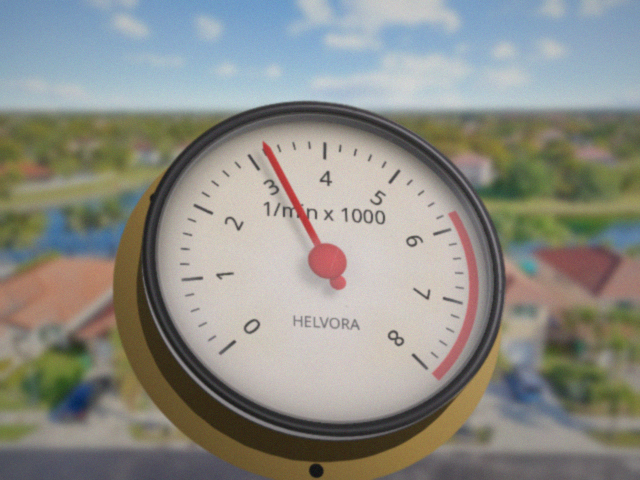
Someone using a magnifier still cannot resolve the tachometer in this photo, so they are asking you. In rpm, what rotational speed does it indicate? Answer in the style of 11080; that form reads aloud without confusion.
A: 3200
